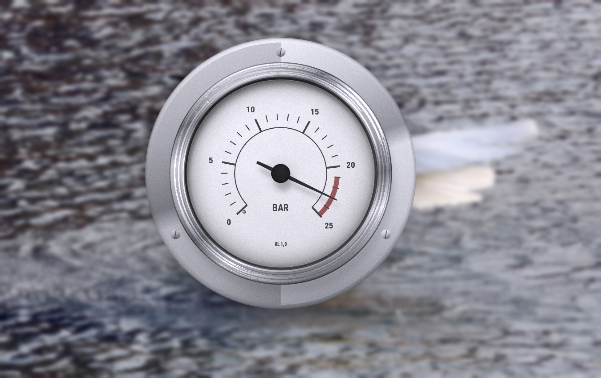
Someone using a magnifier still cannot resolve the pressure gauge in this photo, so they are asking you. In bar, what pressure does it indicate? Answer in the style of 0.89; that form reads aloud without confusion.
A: 23
